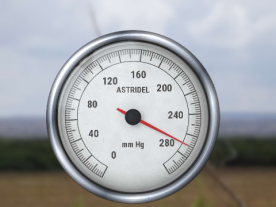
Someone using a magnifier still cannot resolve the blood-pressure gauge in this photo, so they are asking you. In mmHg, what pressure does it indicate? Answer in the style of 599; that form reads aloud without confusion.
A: 270
